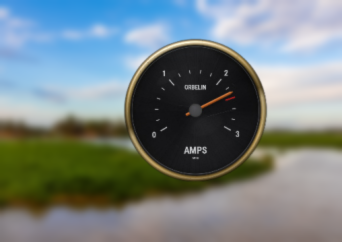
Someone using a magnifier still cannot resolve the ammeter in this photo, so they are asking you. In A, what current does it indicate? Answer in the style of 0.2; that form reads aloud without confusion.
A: 2.3
